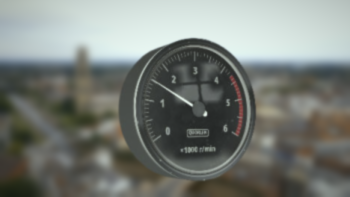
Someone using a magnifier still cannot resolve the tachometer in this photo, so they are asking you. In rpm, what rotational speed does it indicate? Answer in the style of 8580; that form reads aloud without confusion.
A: 1500
